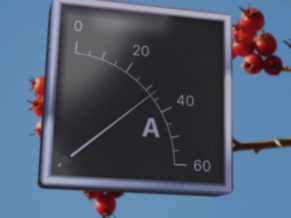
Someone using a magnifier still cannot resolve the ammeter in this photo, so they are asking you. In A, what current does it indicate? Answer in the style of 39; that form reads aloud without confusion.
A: 32.5
